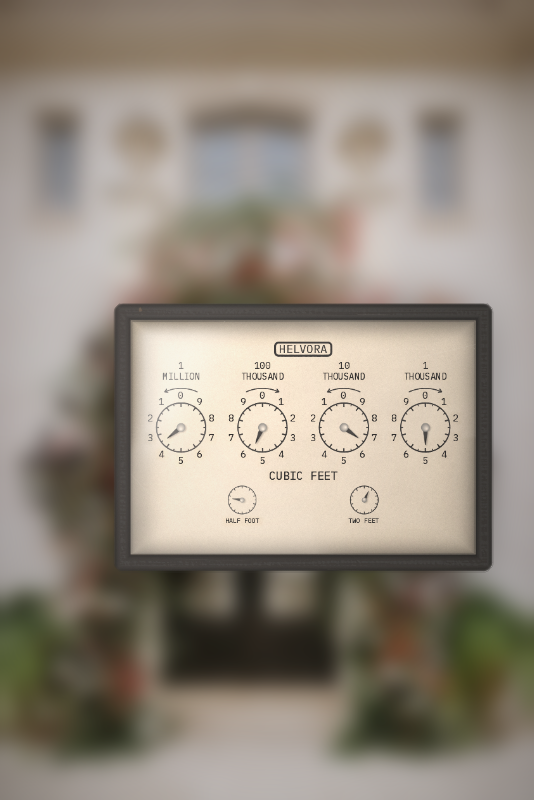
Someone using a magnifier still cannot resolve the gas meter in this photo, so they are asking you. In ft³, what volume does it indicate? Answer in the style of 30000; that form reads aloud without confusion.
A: 356500
